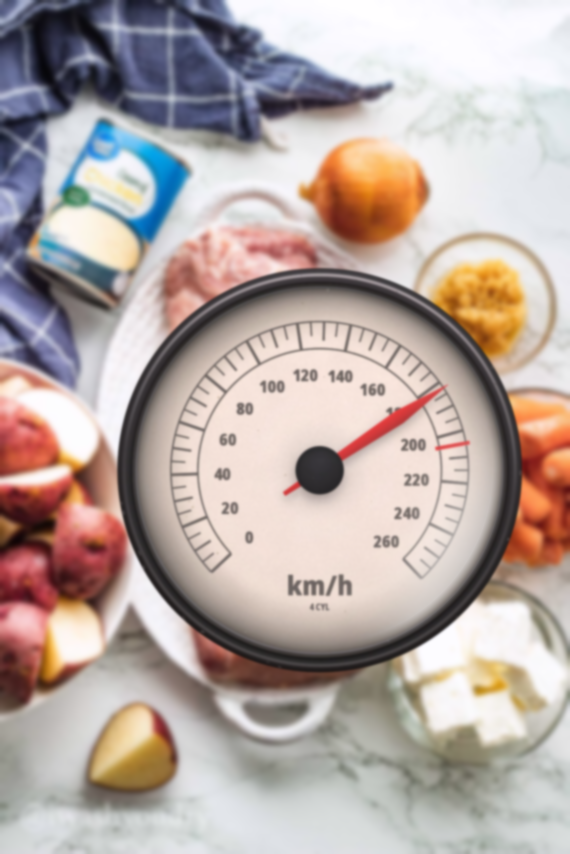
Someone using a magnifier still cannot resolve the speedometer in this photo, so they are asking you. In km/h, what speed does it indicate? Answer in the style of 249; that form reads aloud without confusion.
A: 182.5
